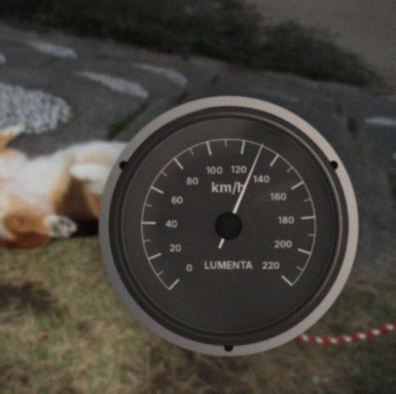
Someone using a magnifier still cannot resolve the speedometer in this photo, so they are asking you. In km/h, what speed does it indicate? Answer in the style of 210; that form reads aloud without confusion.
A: 130
